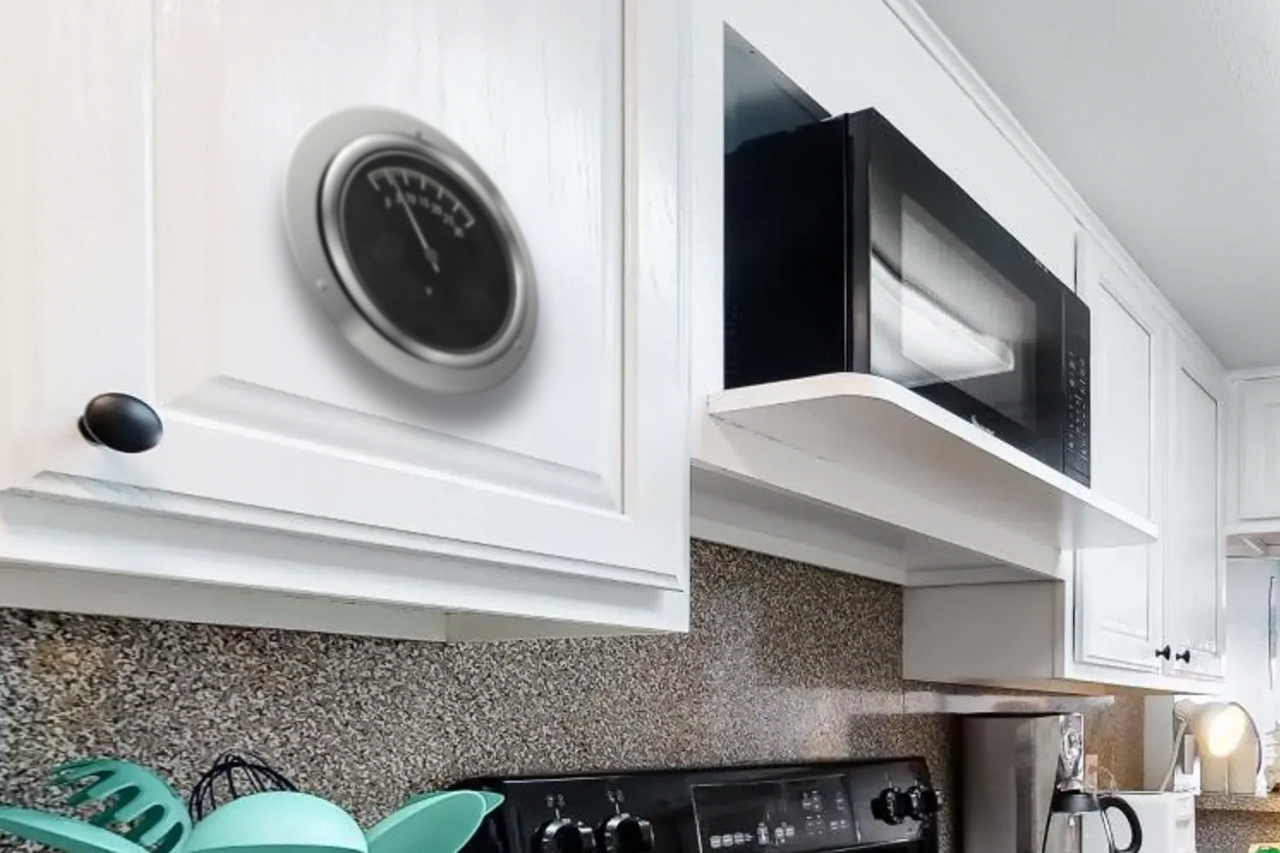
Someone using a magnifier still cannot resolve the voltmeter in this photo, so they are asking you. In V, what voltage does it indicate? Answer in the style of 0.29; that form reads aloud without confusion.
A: 5
